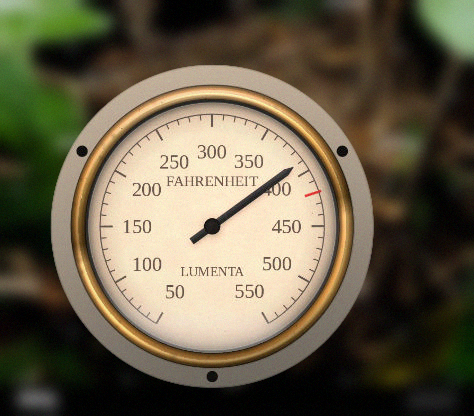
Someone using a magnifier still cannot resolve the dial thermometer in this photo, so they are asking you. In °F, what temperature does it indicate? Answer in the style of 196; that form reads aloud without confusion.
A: 390
